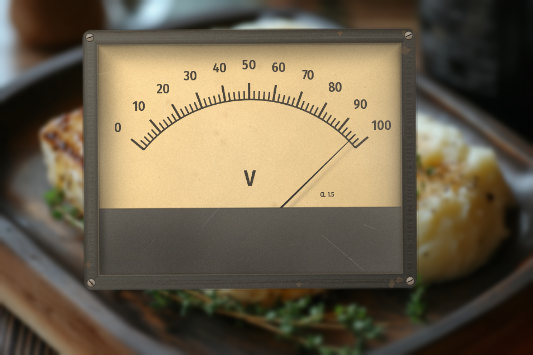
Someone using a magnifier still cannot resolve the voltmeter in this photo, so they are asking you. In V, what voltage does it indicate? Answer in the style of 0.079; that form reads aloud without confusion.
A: 96
